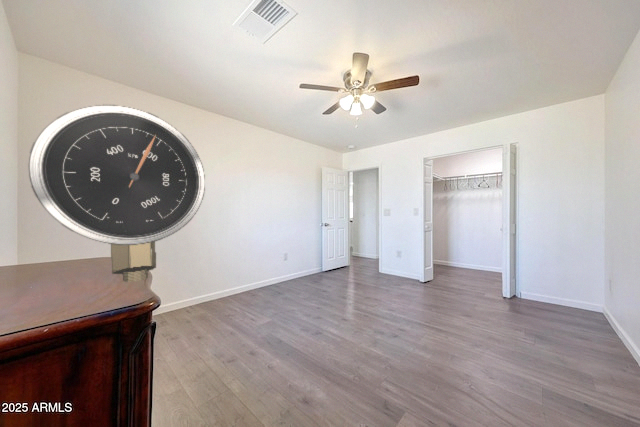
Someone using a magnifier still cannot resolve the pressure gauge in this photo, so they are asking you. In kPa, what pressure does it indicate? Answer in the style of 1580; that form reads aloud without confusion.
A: 575
